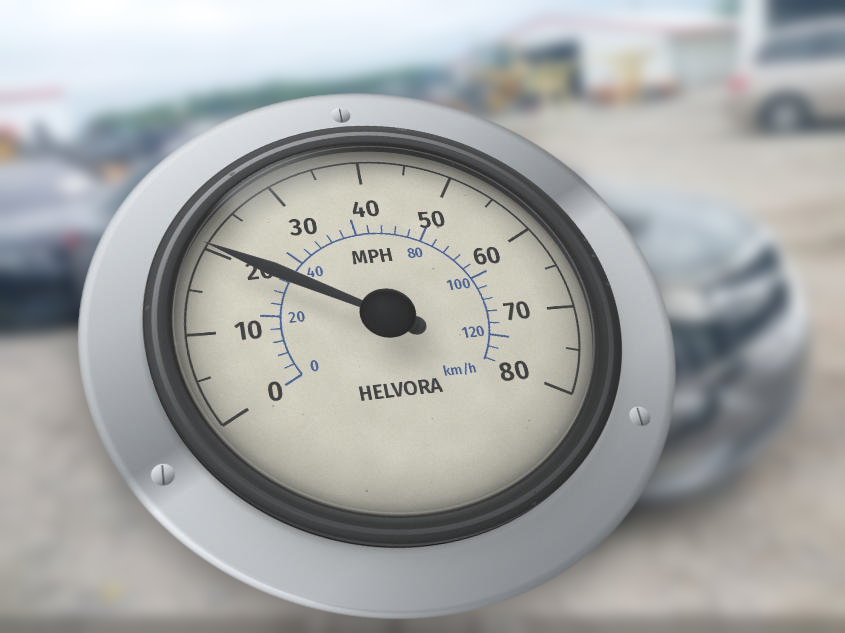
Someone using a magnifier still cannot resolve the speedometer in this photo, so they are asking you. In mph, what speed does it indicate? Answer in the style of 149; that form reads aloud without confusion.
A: 20
